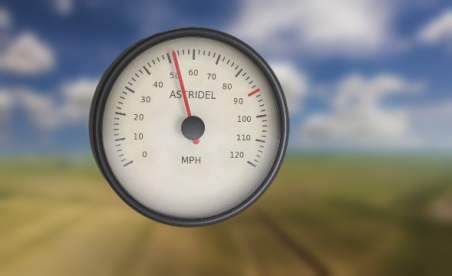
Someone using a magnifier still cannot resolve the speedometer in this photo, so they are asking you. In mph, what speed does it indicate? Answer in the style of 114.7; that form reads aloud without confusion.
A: 52
